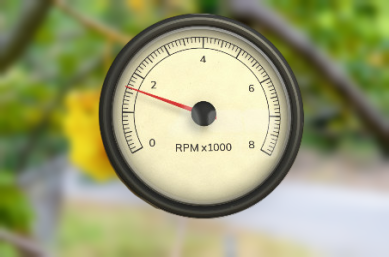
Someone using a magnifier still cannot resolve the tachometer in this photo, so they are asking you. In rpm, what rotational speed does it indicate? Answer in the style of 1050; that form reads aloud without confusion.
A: 1600
